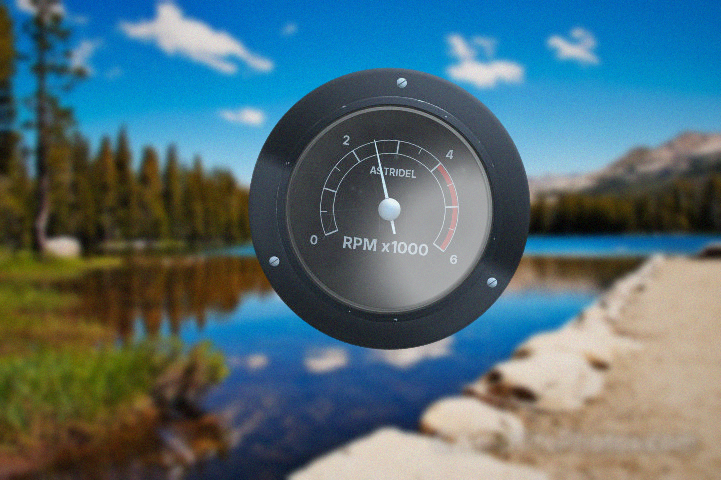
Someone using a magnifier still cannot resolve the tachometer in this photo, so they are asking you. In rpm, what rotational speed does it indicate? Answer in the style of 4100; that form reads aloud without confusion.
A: 2500
